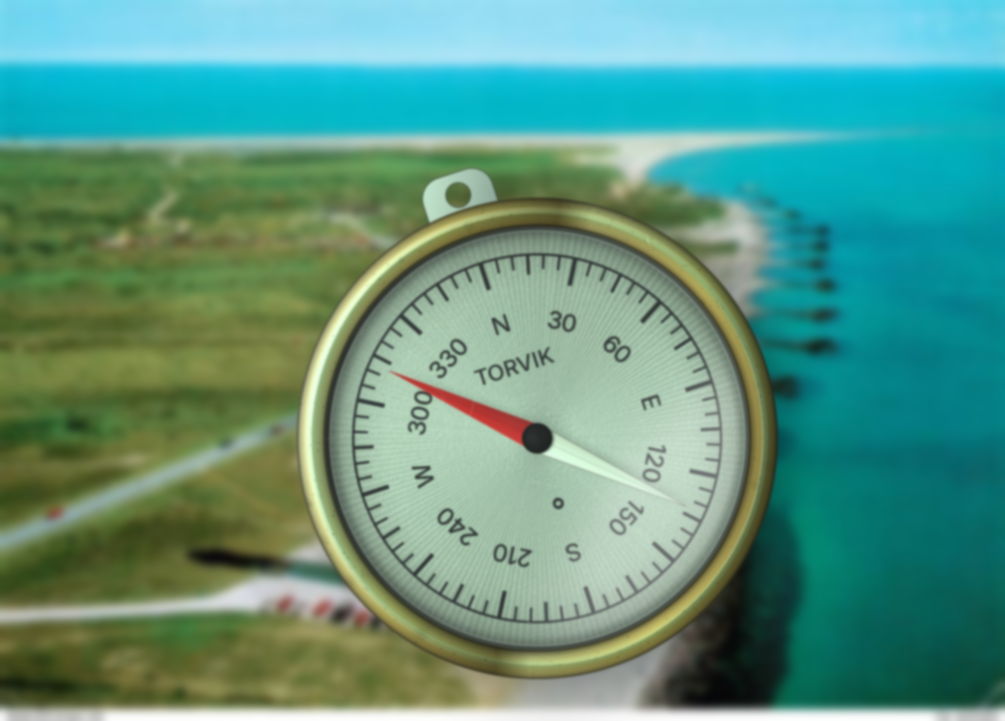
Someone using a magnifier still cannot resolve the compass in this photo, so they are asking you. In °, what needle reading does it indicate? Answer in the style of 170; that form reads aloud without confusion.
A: 312.5
